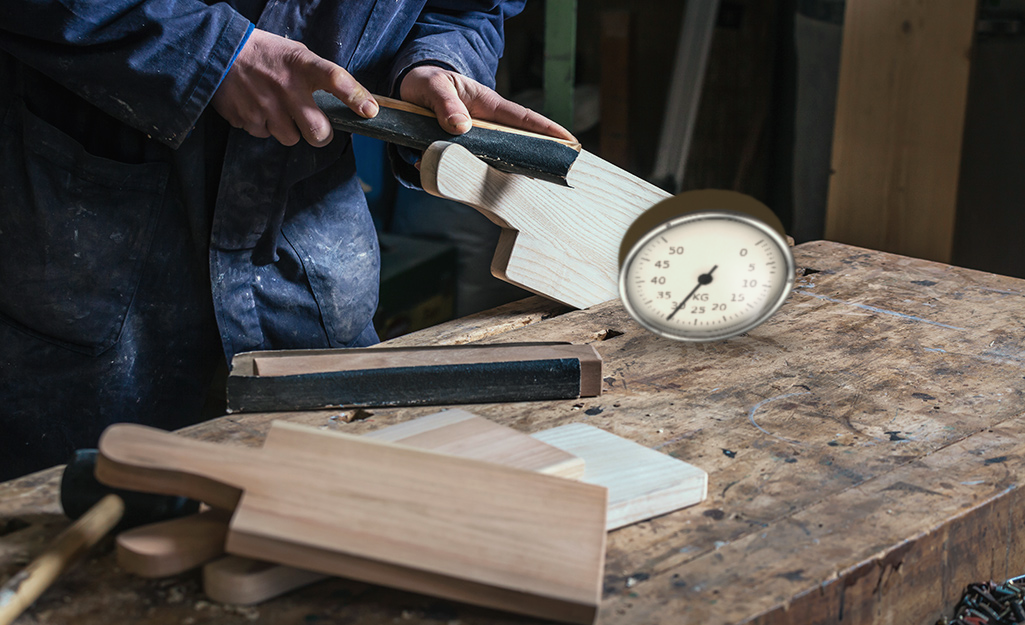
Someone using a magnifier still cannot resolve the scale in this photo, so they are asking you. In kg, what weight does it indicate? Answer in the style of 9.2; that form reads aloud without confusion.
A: 30
